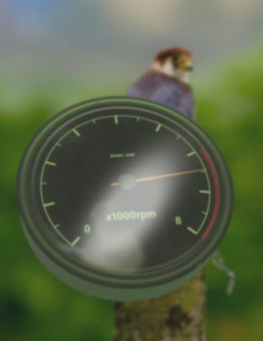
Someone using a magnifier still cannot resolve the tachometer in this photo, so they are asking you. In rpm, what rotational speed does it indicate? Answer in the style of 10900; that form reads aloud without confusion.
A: 6500
